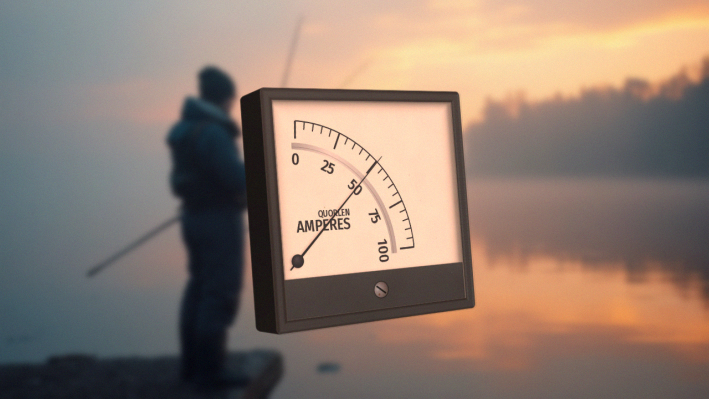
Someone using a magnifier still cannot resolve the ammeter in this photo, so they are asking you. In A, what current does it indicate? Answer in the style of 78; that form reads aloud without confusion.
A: 50
